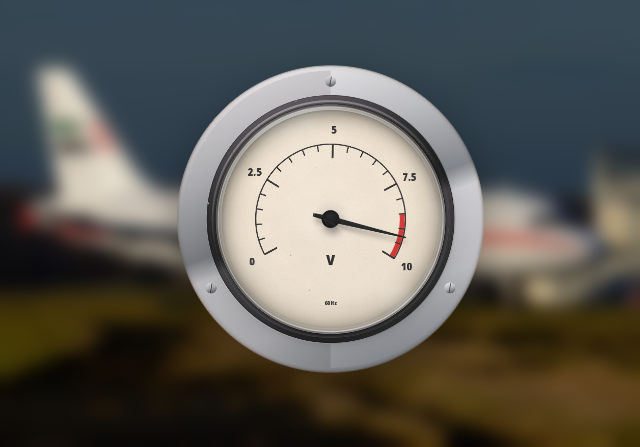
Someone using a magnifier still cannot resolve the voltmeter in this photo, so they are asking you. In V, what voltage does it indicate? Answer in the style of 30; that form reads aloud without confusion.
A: 9.25
